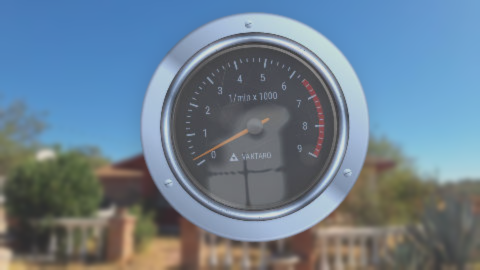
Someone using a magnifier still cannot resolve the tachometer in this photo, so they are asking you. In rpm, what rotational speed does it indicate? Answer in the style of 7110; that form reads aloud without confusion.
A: 200
